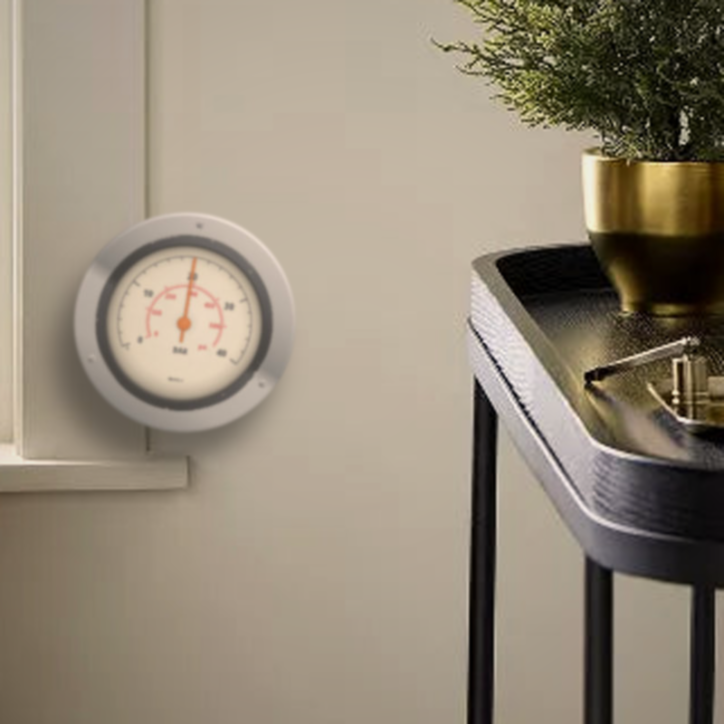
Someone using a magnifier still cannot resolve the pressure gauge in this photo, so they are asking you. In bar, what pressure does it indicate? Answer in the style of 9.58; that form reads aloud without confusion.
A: 20
